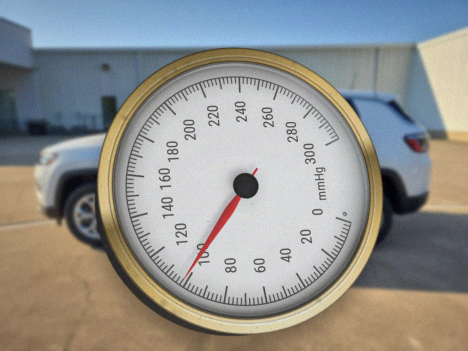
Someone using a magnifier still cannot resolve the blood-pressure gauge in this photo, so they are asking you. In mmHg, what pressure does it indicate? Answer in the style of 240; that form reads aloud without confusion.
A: 102
